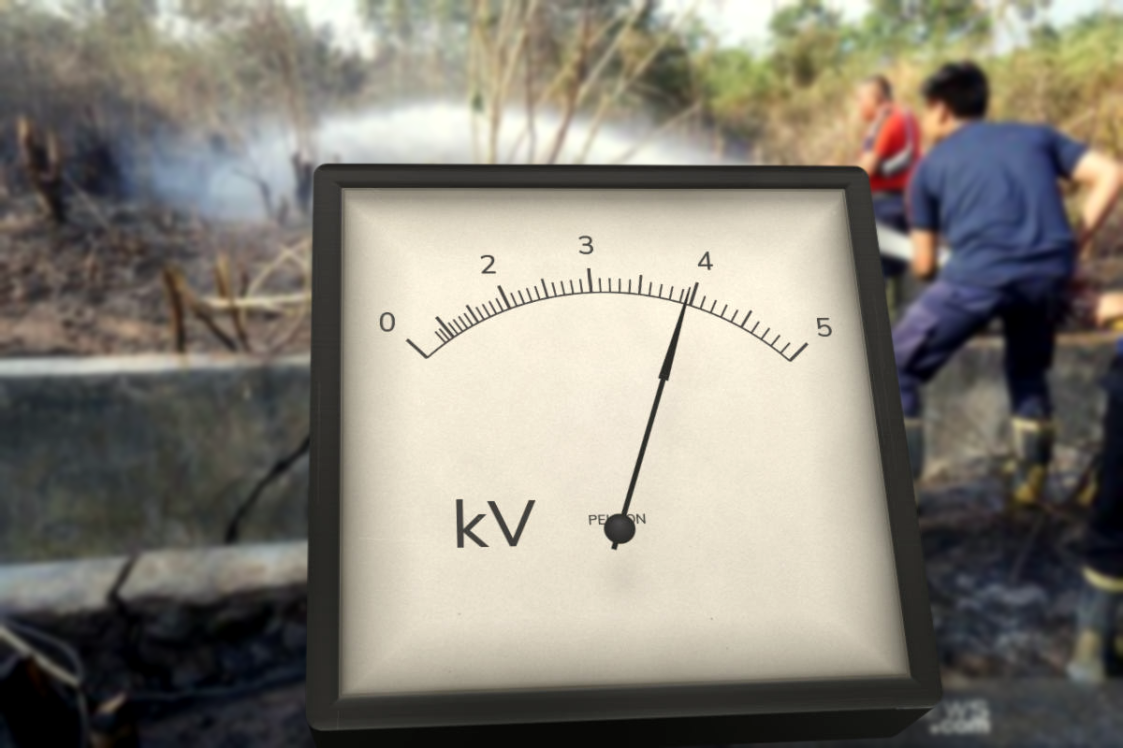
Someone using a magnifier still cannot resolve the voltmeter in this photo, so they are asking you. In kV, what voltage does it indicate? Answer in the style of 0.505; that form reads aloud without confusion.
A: 3.95
